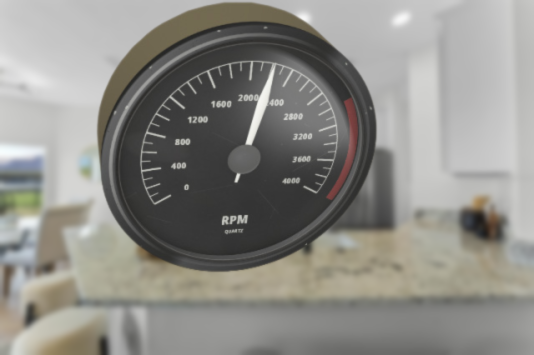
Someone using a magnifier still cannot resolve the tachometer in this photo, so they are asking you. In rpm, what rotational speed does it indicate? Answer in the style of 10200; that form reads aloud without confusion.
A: 2200
